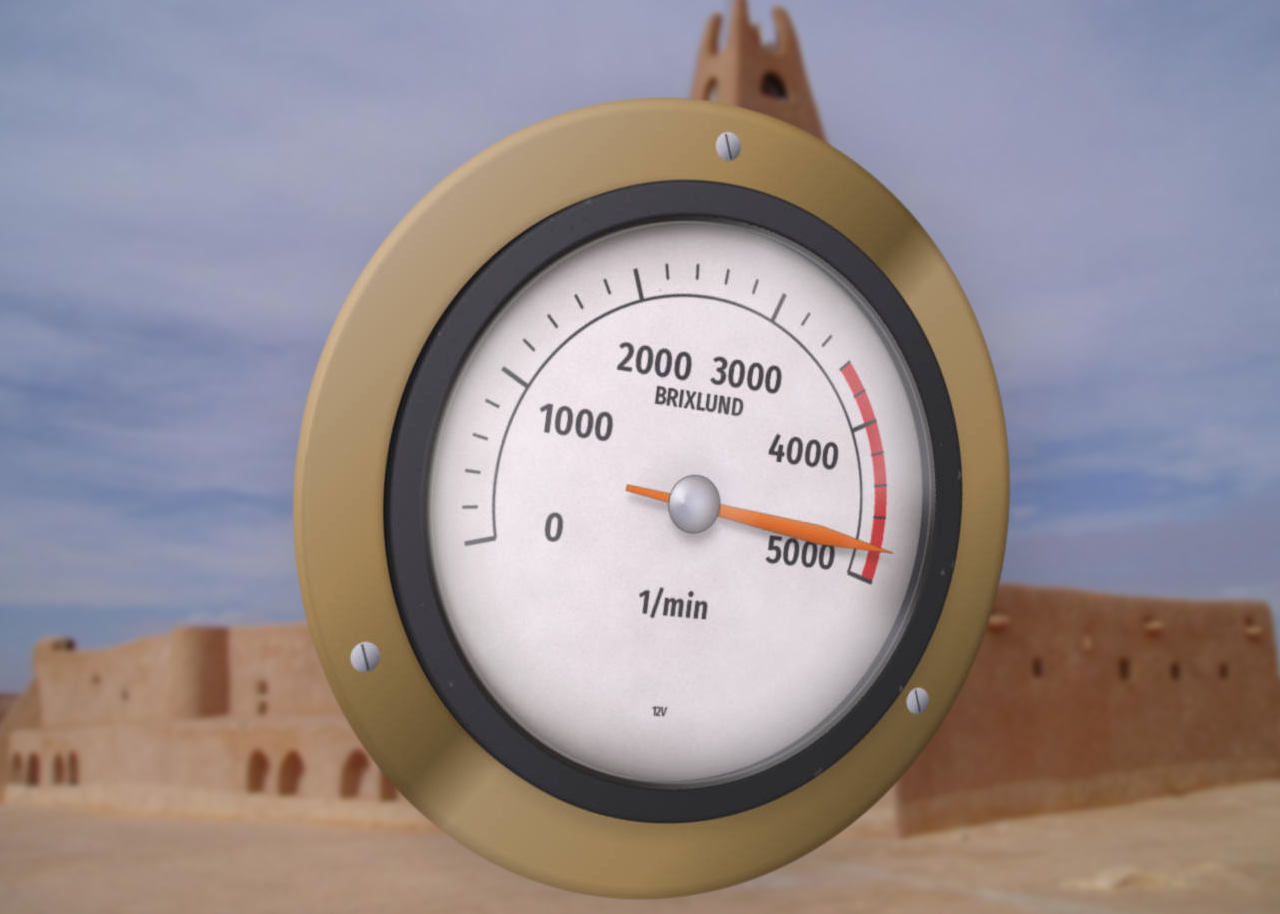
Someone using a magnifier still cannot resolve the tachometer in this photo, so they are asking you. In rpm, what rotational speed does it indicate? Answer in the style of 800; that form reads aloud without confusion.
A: 4800
